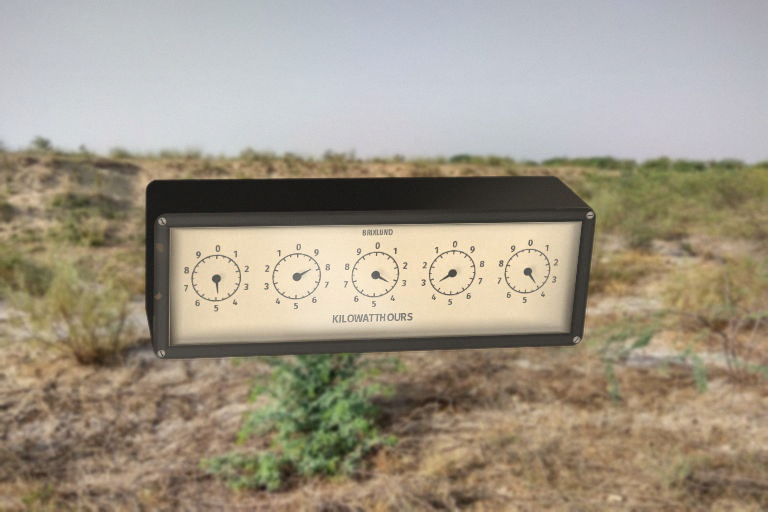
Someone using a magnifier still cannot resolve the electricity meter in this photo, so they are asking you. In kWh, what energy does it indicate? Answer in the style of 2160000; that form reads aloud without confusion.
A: 48334
